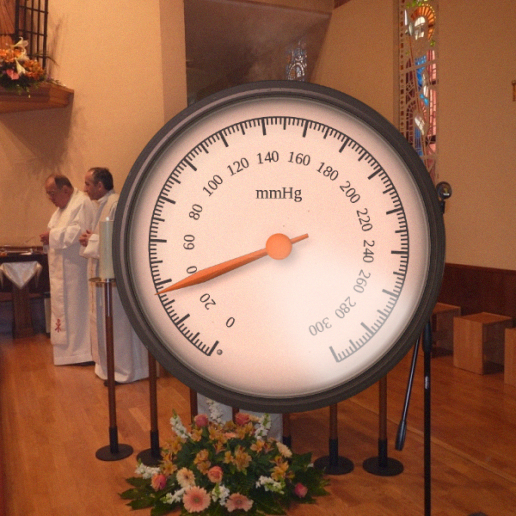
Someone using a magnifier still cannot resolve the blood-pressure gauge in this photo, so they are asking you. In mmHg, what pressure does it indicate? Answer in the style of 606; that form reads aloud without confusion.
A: 36
